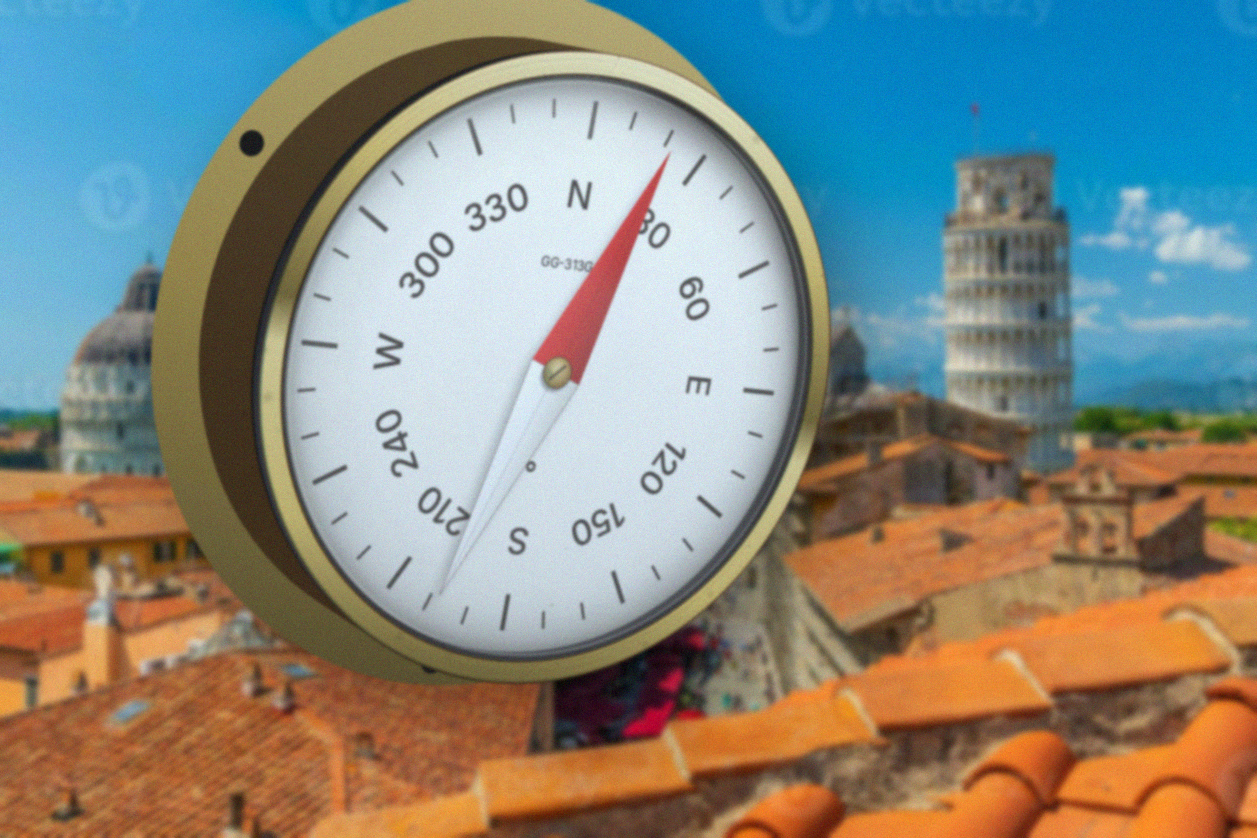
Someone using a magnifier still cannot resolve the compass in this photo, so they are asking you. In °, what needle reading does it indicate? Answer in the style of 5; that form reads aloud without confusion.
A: 20
